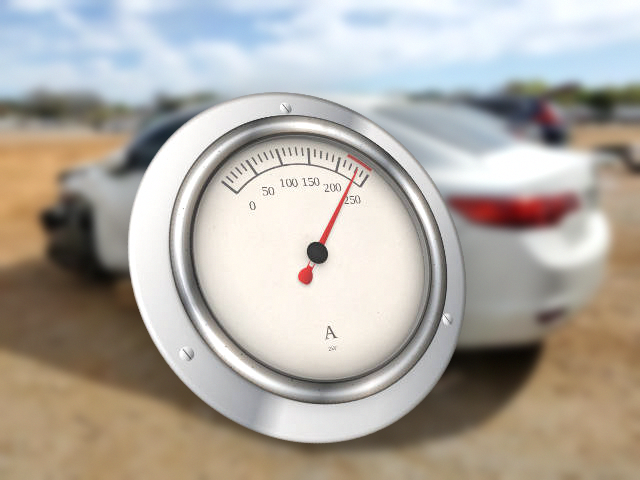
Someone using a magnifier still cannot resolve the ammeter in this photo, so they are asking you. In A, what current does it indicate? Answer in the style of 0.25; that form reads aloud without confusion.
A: 230
